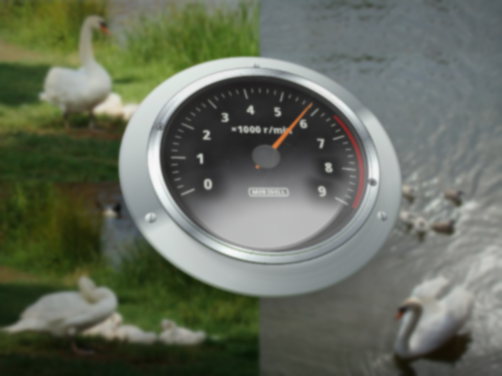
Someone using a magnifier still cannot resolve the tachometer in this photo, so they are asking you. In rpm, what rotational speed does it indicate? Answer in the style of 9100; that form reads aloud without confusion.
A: 5800
